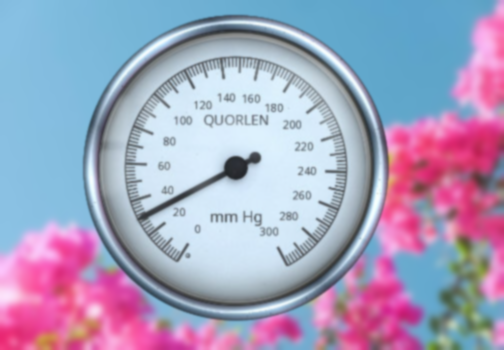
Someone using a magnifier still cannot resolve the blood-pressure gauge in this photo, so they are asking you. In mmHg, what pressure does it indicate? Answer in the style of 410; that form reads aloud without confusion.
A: 30
